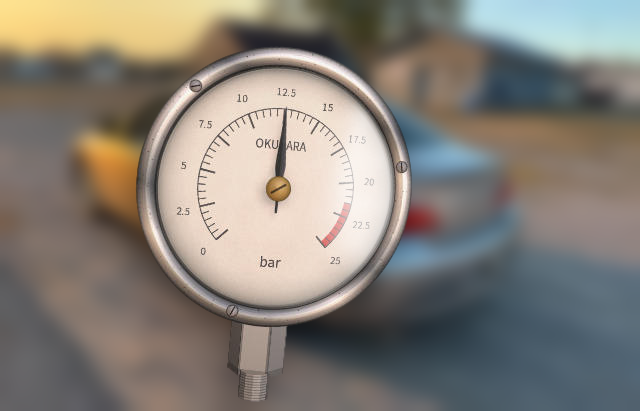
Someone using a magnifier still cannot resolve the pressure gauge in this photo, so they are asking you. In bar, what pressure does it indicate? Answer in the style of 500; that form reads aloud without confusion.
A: 12.5
